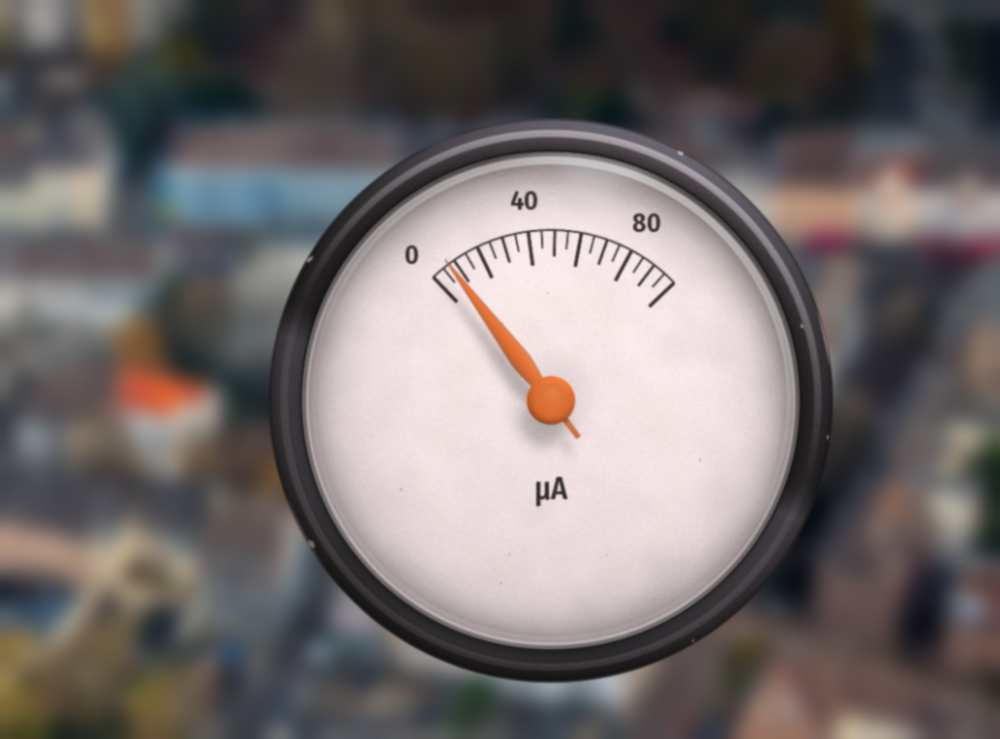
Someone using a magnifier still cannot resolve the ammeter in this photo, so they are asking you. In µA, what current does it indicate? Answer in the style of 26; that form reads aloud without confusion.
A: 7.5
